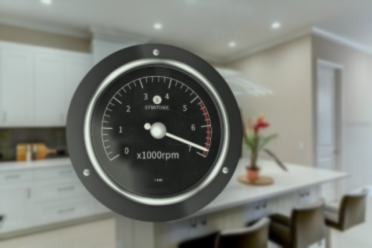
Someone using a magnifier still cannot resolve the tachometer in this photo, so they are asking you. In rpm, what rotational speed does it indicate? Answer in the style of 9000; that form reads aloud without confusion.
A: 6800
